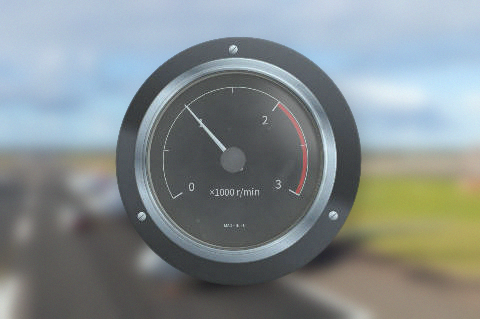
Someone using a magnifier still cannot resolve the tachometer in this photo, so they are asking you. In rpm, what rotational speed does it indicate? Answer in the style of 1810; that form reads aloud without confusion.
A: 1000
